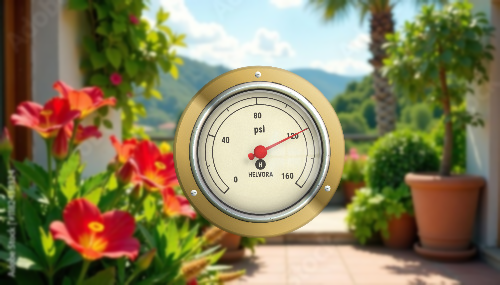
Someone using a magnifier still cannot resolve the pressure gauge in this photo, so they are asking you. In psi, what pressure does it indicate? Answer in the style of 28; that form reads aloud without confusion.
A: 120
